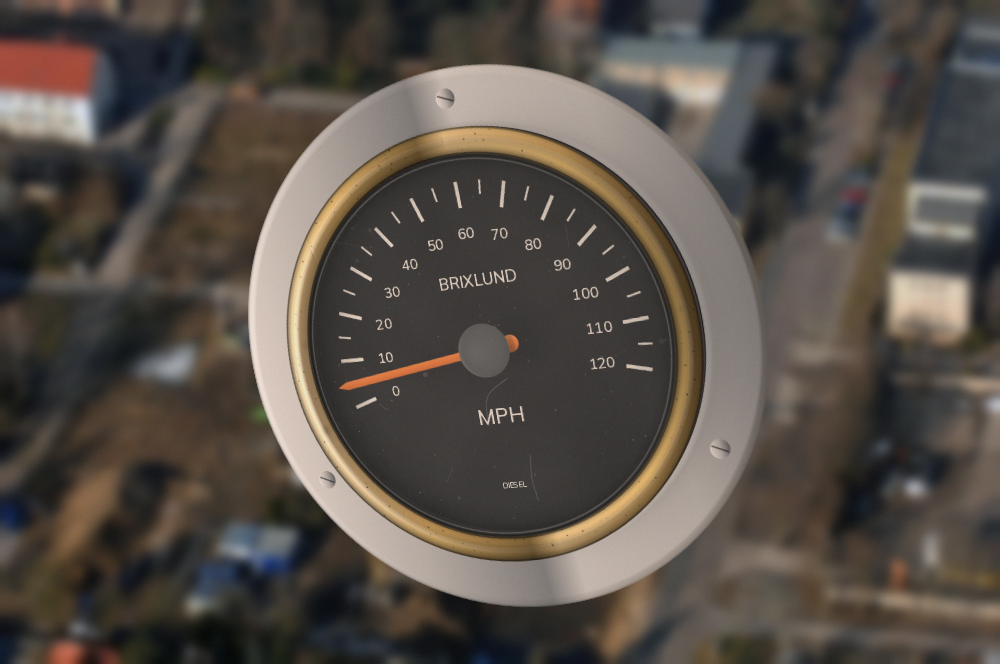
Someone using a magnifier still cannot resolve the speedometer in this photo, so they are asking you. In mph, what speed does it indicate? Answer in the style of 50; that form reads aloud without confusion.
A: 5
